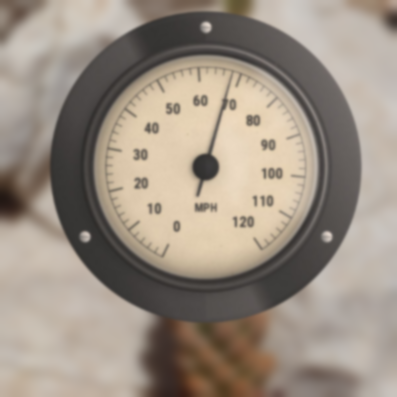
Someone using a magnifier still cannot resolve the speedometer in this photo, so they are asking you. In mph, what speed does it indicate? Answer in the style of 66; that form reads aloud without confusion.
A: 68
